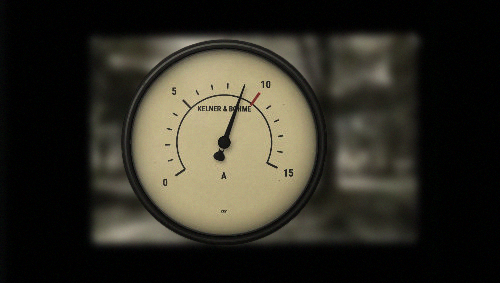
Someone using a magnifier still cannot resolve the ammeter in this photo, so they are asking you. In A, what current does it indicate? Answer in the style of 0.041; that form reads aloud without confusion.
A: 9
